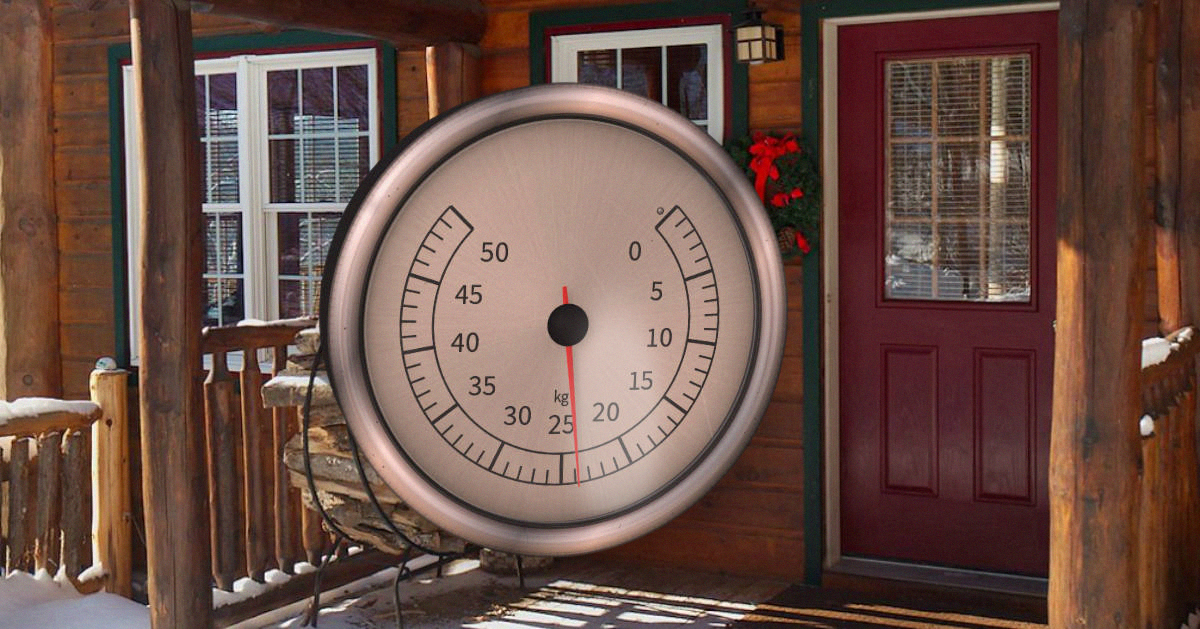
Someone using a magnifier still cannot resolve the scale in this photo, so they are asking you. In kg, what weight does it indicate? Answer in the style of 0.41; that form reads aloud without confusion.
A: 24
